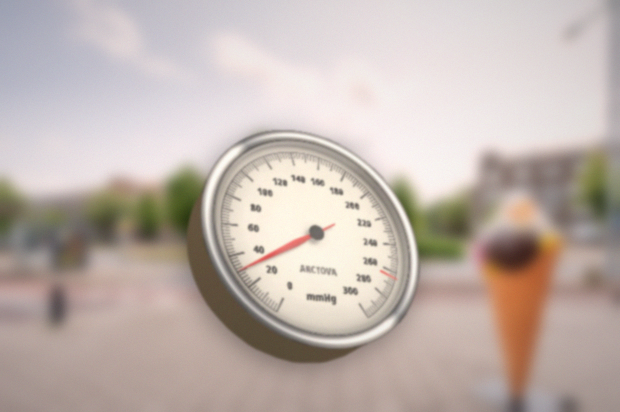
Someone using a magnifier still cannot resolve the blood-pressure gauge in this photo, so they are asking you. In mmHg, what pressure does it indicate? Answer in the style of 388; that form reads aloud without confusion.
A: 30
